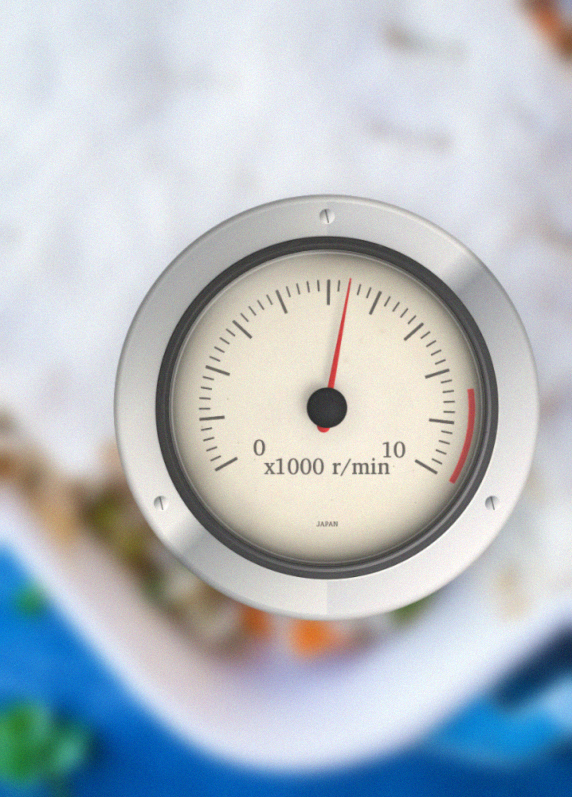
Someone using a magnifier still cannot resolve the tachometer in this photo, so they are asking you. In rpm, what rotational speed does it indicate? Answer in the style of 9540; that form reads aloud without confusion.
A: 5400
